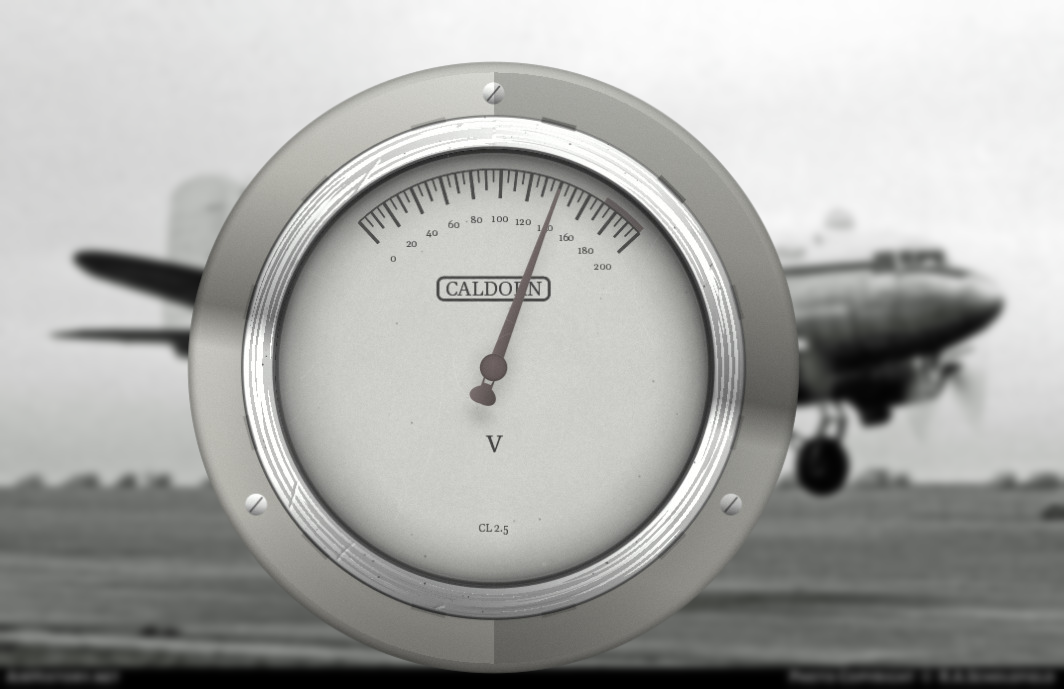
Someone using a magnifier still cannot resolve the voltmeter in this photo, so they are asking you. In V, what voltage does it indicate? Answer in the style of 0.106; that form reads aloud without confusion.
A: 140
